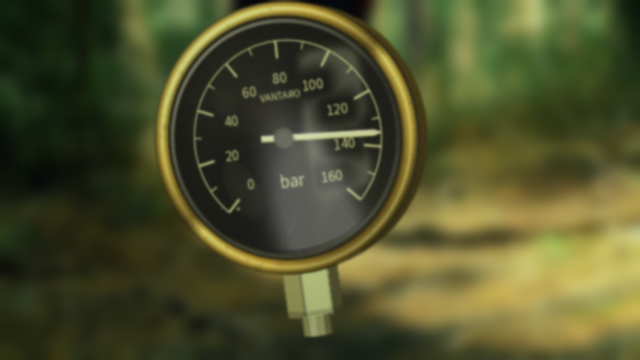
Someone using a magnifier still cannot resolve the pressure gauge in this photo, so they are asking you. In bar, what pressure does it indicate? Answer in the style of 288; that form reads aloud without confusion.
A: 135
